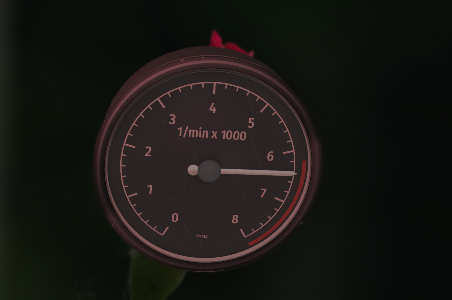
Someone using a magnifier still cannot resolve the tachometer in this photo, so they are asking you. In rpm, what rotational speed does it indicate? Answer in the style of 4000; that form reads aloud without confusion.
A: 6400
